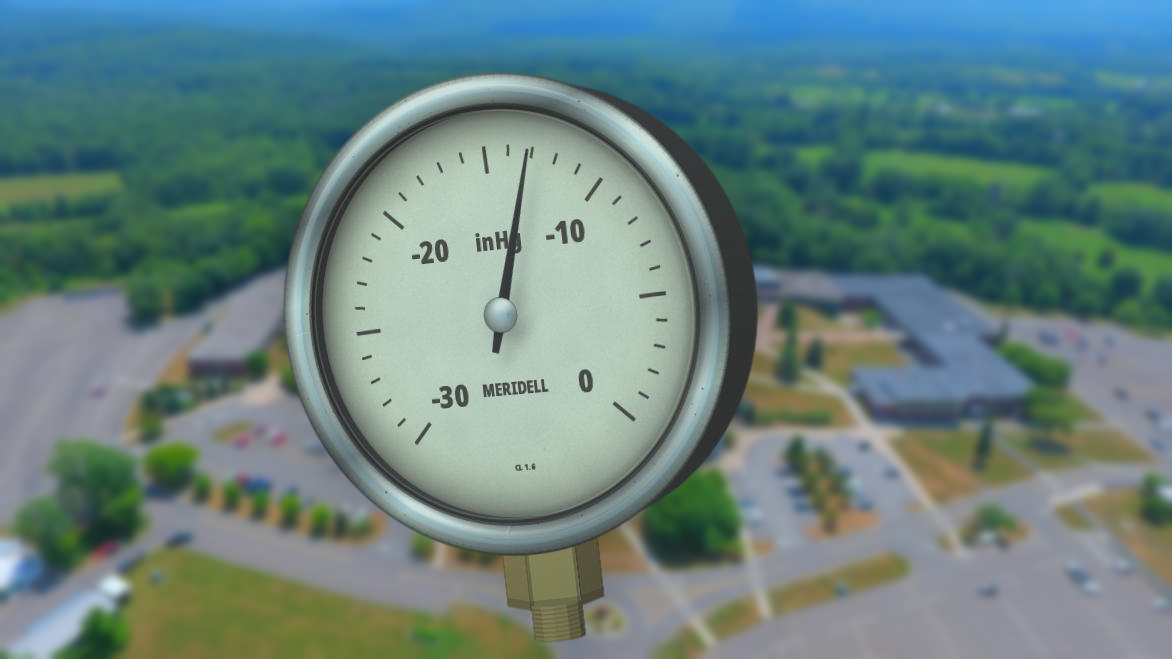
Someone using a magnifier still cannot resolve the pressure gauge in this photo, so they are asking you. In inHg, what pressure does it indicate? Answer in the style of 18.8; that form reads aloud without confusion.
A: -13
